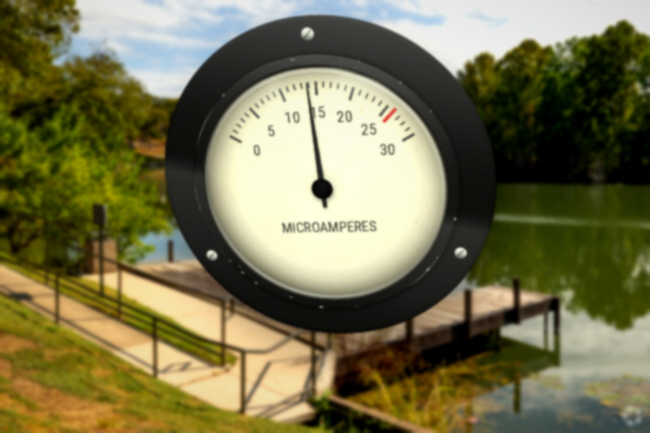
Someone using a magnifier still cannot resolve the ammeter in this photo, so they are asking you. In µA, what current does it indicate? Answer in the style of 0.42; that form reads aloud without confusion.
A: 14
